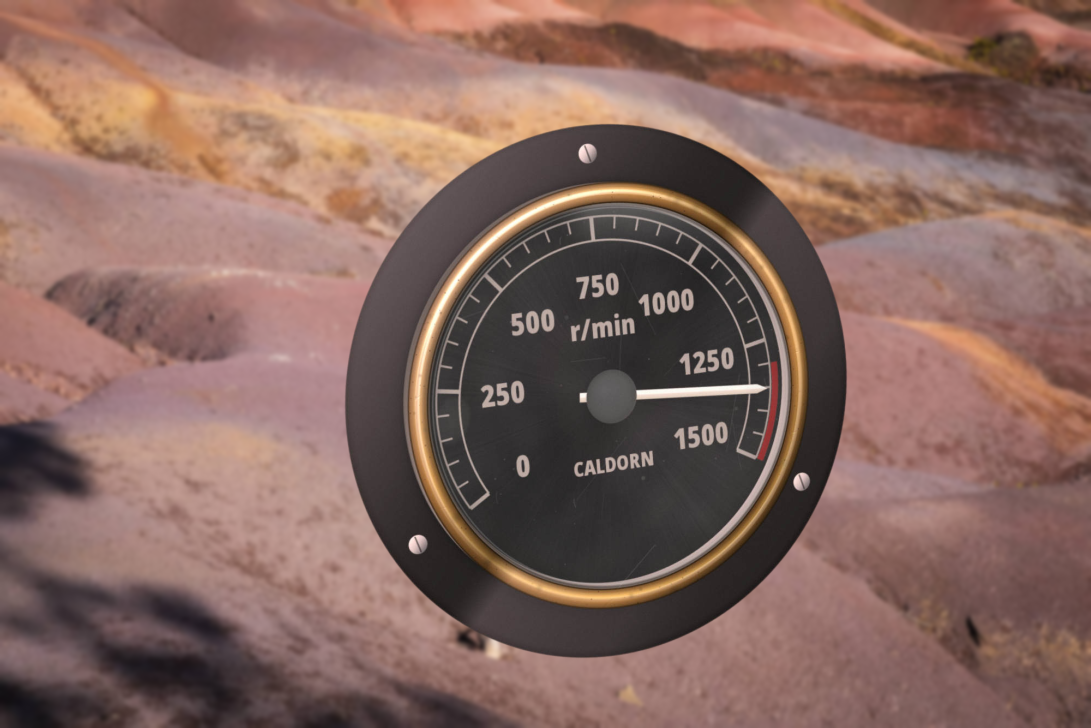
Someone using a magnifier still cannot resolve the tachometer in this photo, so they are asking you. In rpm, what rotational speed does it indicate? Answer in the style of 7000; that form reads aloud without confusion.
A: 1350
